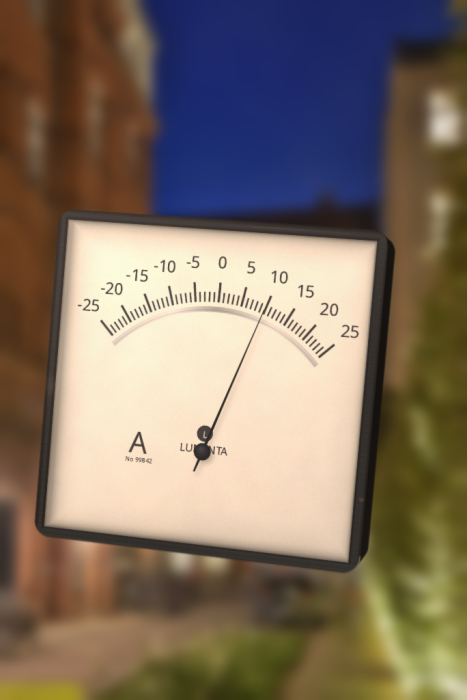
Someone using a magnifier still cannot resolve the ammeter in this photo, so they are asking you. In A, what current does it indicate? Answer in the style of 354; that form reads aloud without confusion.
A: 10
